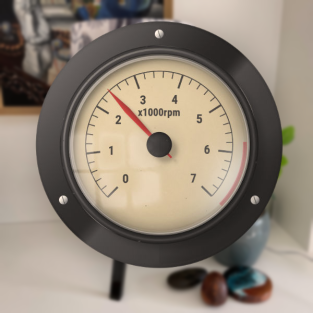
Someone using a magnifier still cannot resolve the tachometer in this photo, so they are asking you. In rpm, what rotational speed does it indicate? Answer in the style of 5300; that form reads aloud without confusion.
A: 2400
